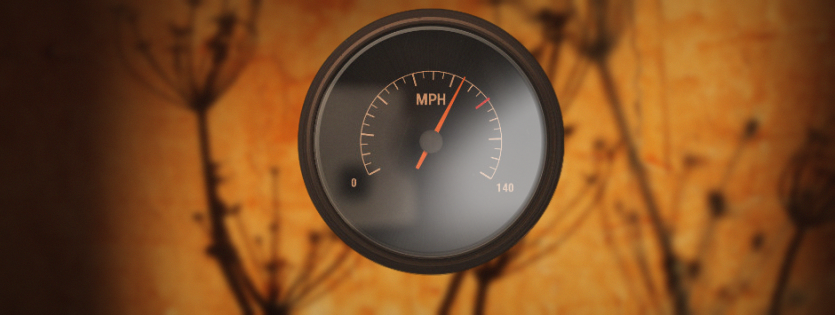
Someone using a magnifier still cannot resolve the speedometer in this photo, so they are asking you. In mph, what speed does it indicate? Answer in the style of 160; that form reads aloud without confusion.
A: 85
